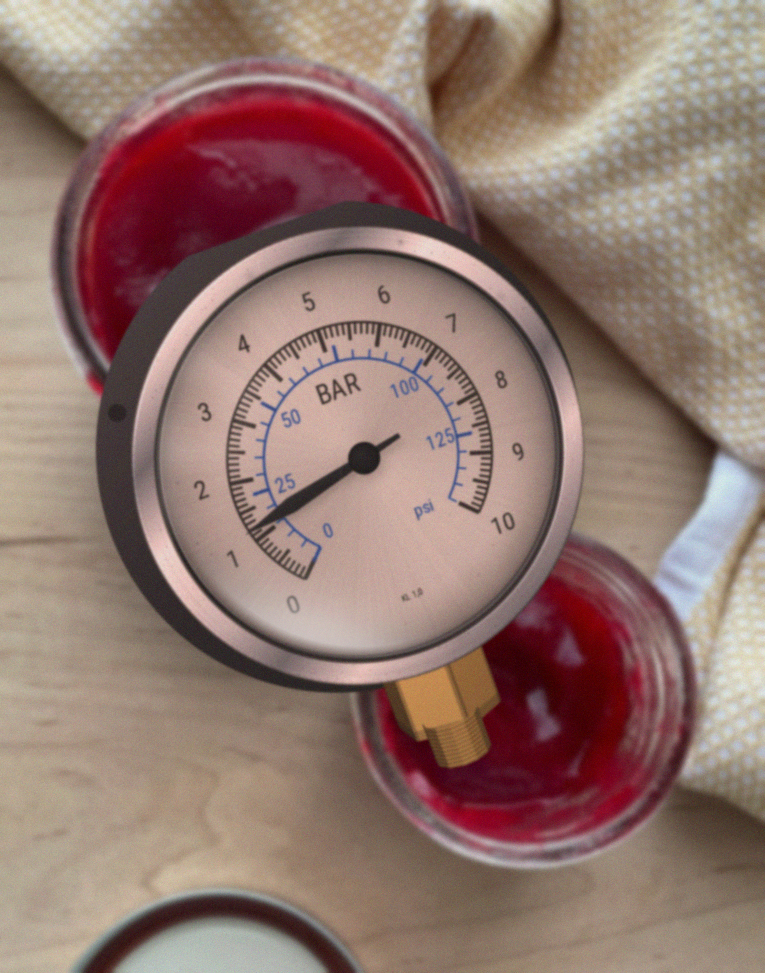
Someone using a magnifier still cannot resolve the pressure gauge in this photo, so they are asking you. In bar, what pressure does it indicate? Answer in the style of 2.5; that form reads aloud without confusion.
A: 1.2
